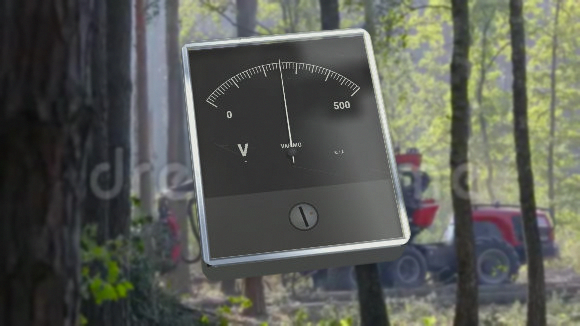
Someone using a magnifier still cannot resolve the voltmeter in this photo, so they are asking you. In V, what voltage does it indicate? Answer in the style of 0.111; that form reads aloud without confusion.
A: 250
